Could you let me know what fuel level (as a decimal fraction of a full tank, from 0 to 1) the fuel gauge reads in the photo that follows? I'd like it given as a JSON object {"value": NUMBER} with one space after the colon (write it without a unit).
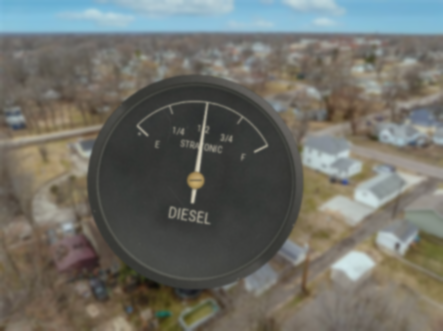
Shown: {"value": 0.5}
